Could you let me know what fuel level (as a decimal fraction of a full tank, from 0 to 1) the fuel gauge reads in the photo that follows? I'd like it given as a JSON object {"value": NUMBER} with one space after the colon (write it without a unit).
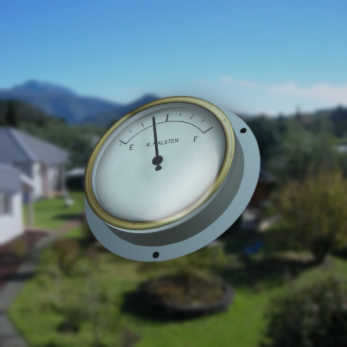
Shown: {"value": 0.375}
